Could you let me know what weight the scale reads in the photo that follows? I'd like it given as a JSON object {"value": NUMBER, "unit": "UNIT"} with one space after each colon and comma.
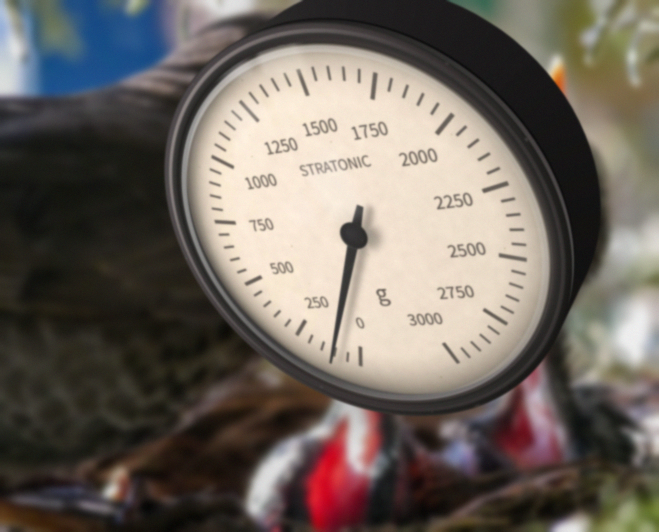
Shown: {"value": 100, "unit": "g"}
